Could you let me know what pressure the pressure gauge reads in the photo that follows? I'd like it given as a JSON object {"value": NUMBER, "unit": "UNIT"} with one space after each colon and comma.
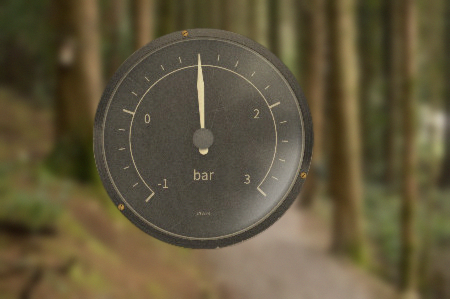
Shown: {"value": 1, "unit": "bar"}
